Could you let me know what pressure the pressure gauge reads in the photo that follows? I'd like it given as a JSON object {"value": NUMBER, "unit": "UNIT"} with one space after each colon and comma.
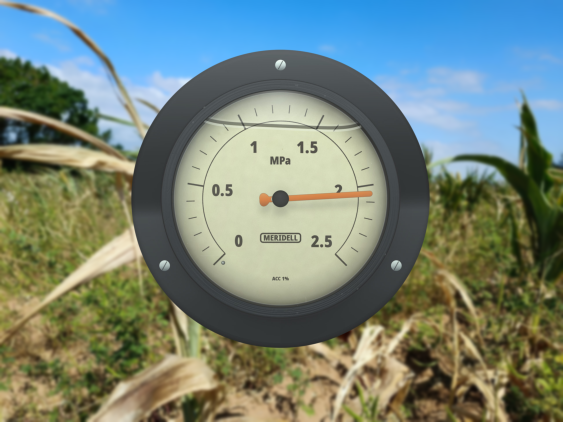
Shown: {"value": 2.05, "unit": "MPa"}
